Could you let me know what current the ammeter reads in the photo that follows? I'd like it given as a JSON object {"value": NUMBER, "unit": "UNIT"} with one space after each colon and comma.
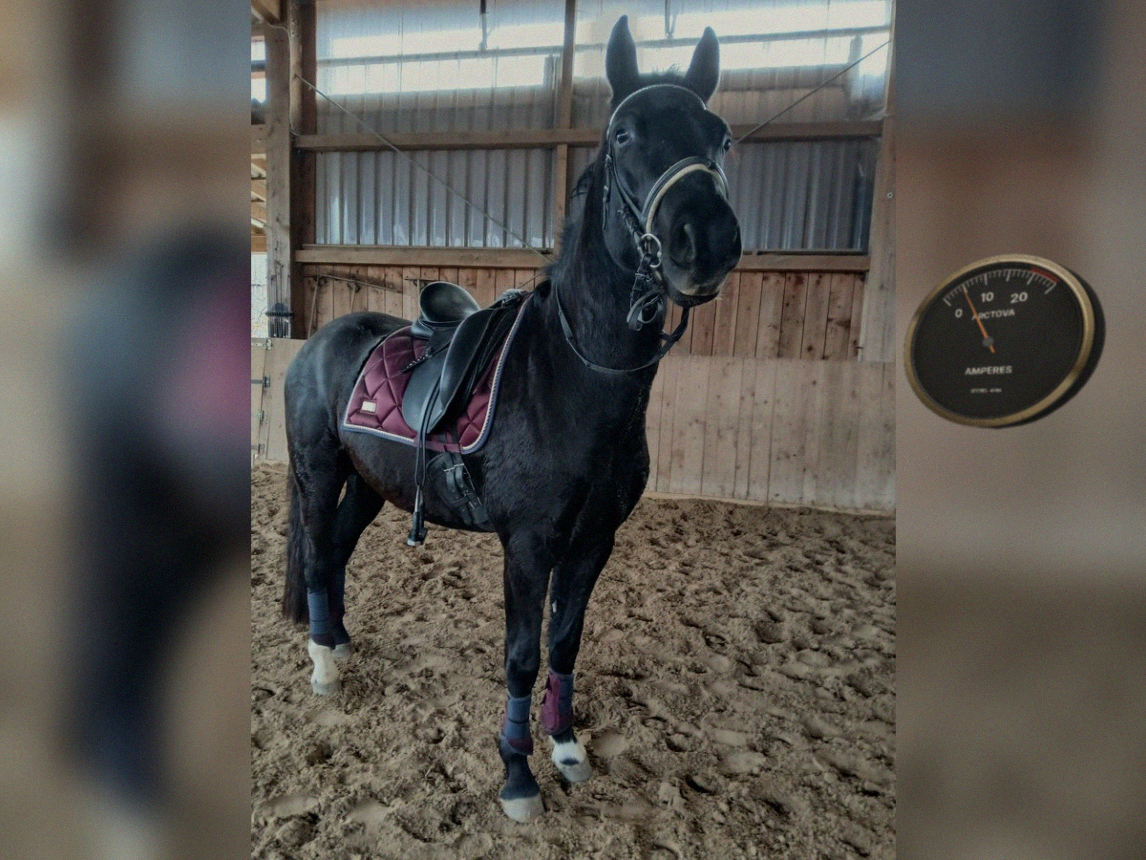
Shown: {"value": 5, "unit": "A"}
